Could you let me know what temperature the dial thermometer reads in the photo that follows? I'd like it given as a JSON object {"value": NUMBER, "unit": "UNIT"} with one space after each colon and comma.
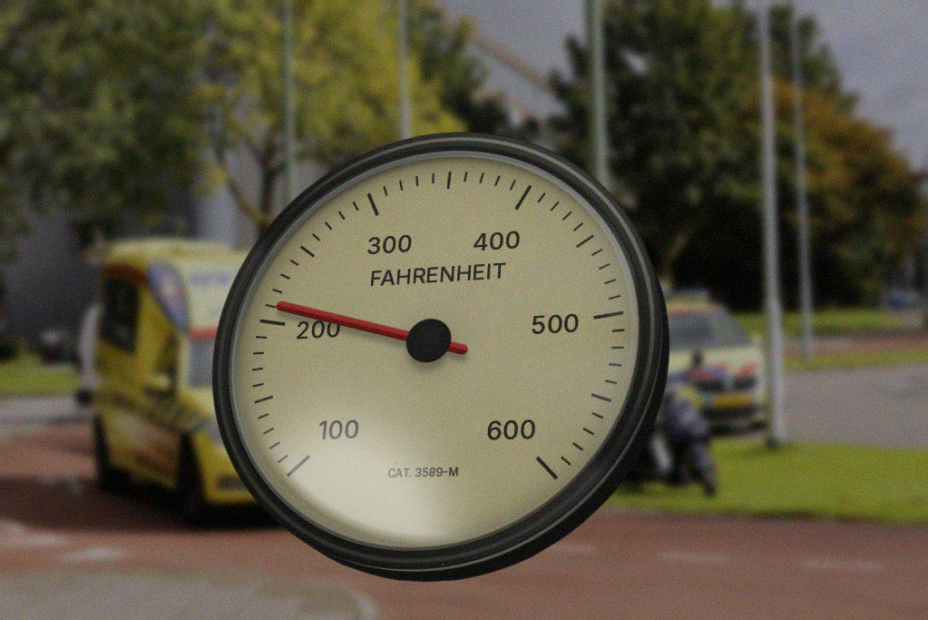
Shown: {"value": 210, "unit": "°F"}
